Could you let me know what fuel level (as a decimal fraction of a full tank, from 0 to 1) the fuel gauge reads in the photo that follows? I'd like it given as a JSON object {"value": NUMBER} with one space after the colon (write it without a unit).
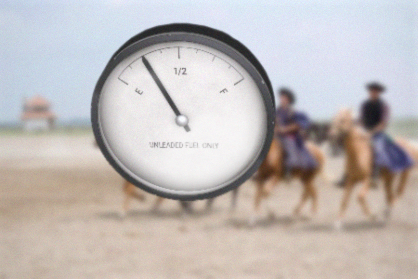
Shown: {"value": 0.25}
